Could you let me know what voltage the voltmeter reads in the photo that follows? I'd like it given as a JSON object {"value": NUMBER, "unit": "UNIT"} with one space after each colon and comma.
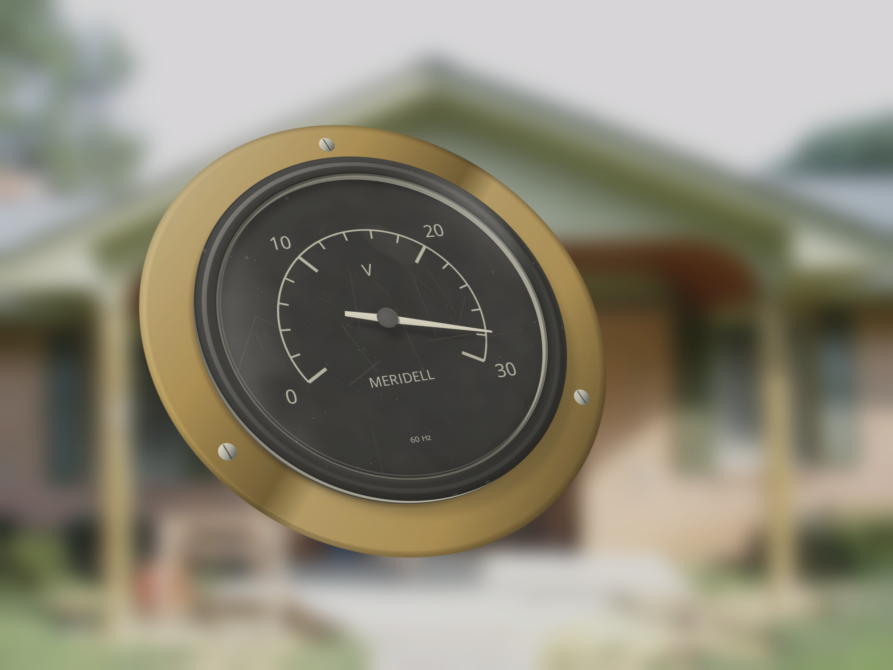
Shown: {"value": 28, "unit": "V"}
